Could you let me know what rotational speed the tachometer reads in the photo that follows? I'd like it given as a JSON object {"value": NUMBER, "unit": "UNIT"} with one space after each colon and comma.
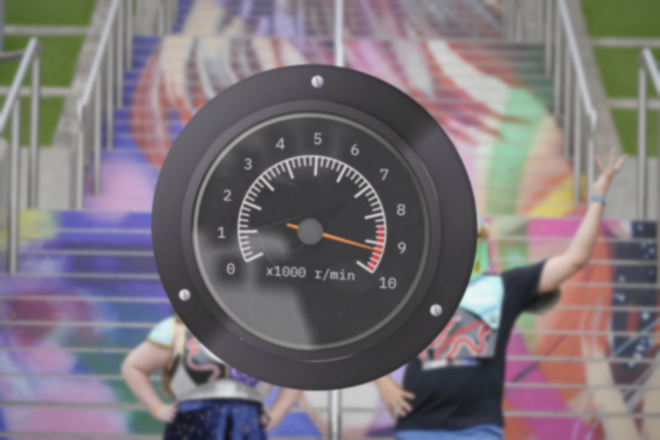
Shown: {"value": 9200, "unit": "rpm"}
